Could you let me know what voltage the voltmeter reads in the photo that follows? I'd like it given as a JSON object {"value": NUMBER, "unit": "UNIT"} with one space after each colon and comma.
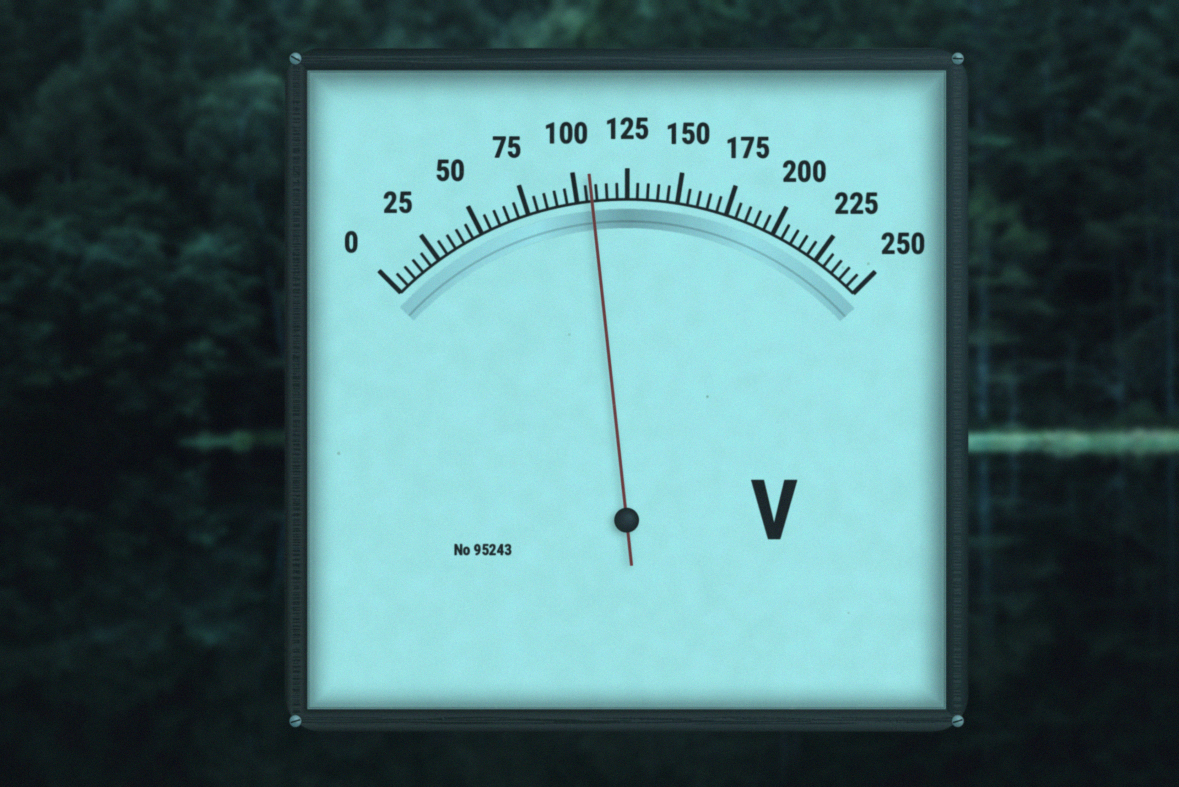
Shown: {"value": 107.5, "unit": "V"}
